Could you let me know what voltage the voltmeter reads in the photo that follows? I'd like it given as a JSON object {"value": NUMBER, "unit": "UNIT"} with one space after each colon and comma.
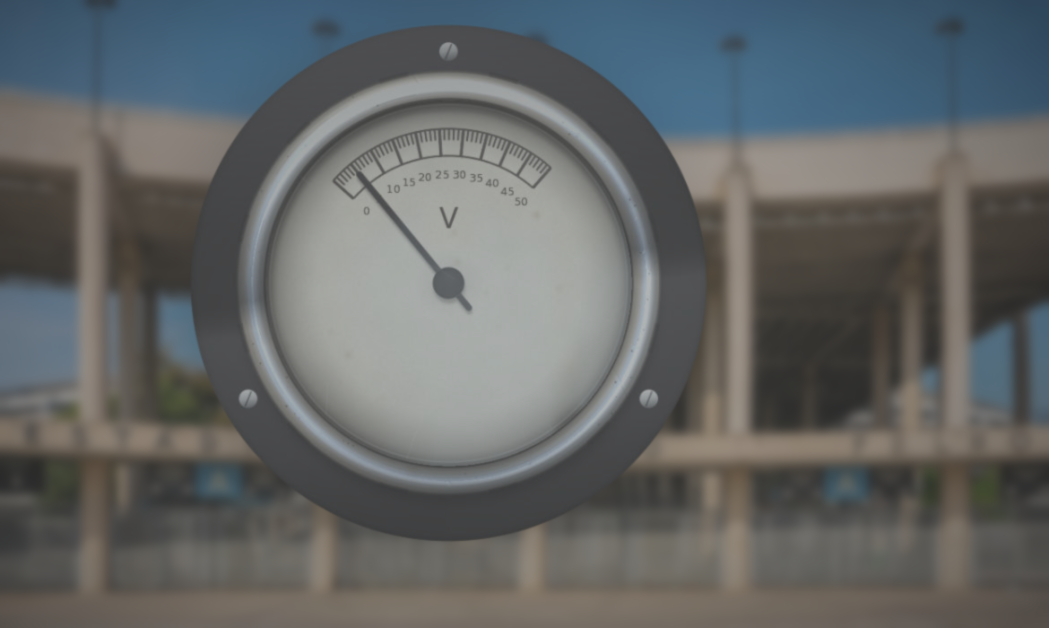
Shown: {"value": 5, "unit": "V"}
